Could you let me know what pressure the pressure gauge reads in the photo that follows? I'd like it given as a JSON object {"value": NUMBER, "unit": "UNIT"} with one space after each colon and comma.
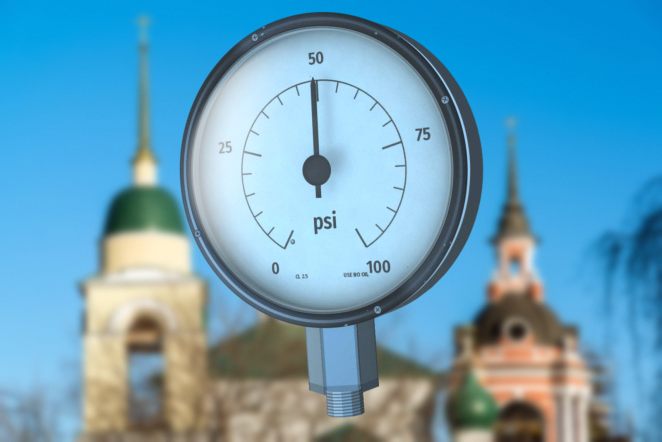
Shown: {"value": 50, "unit": "psi"}
